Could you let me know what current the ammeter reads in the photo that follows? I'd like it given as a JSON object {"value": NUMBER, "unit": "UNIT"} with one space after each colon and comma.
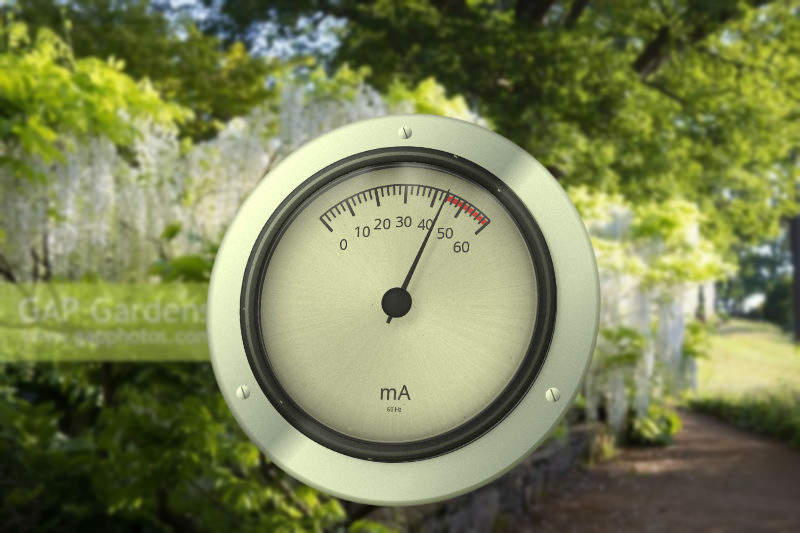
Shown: {"value": 44, "unit": "mA"}
